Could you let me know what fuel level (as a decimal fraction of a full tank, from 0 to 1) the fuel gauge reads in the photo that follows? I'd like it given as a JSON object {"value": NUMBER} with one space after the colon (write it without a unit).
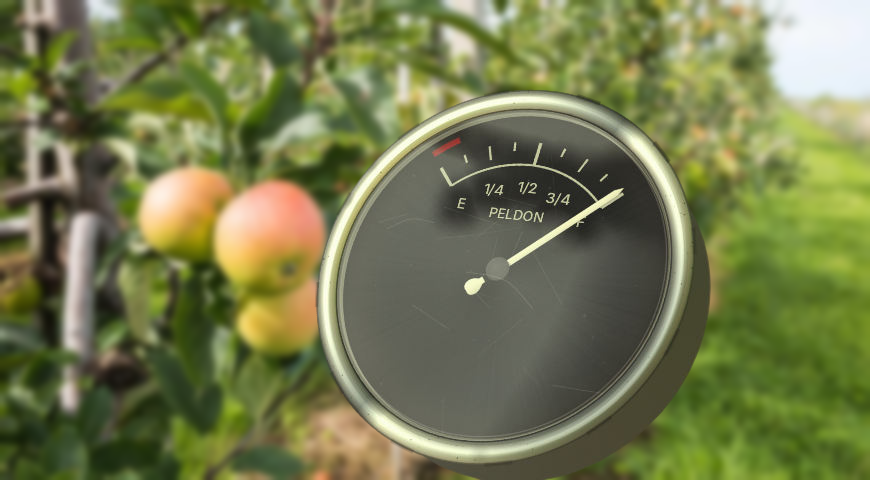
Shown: {"value": 1}
